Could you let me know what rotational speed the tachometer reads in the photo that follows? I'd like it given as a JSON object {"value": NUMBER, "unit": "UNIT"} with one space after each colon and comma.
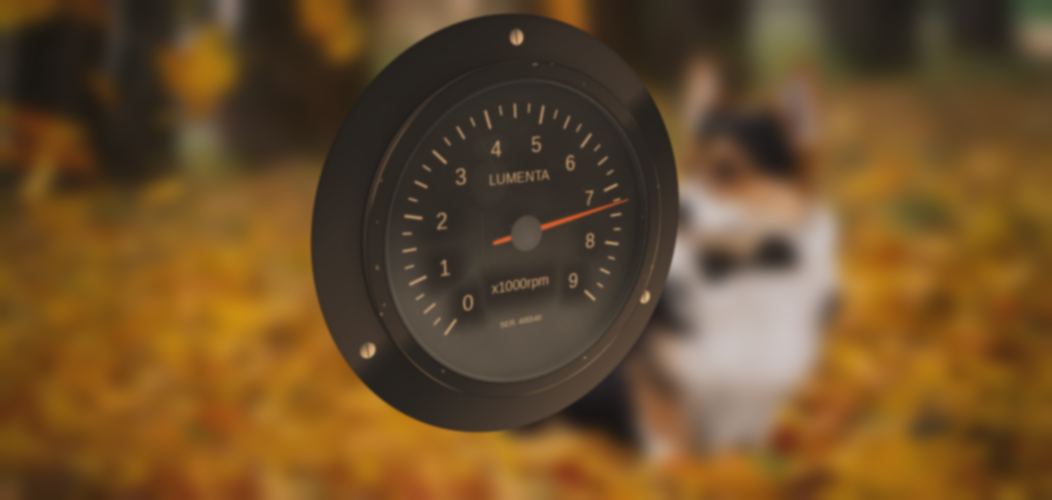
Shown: {"value": 7250, "unit": "rpm"}
